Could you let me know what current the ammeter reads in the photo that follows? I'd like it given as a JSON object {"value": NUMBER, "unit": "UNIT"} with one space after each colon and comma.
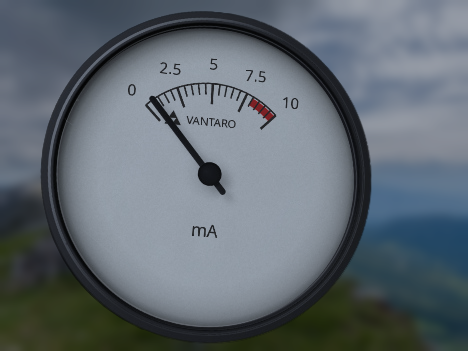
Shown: {"value": 0.5, "unit": "mA"}
